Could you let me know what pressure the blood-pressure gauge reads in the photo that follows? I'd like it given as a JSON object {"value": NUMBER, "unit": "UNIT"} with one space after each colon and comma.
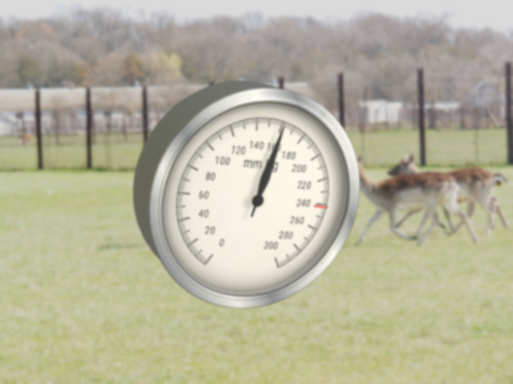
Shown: {"value": 160, "unit": "mmHg"}
